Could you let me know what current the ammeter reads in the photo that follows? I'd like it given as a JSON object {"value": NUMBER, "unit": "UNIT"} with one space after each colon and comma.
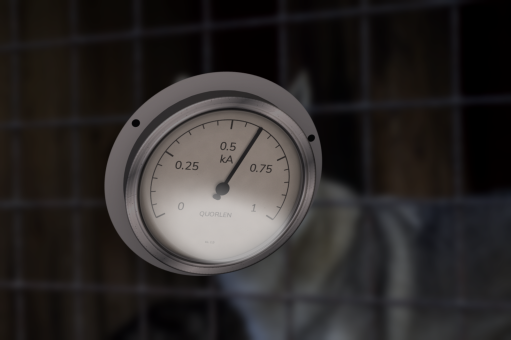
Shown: {"value": 0.6, "unit": "kA"}
